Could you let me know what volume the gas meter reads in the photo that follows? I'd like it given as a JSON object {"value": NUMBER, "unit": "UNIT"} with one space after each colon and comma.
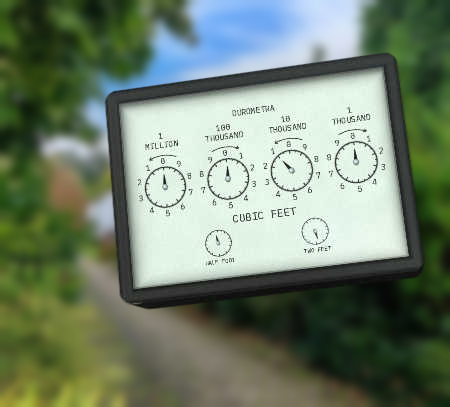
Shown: {"value": 1000, "unit": "ft³"}
